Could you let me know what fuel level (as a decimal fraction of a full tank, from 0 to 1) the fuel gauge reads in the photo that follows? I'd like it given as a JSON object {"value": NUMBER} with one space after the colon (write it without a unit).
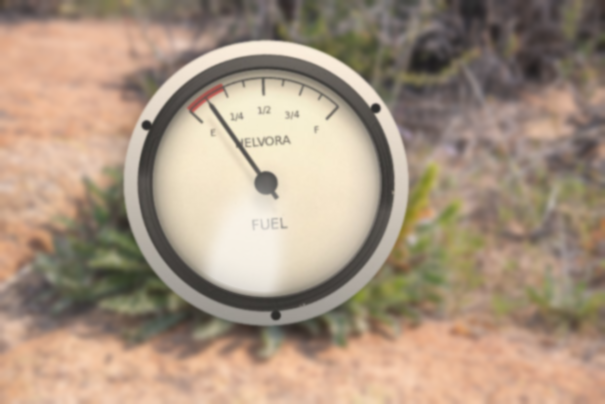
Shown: {"value": 0.125}
